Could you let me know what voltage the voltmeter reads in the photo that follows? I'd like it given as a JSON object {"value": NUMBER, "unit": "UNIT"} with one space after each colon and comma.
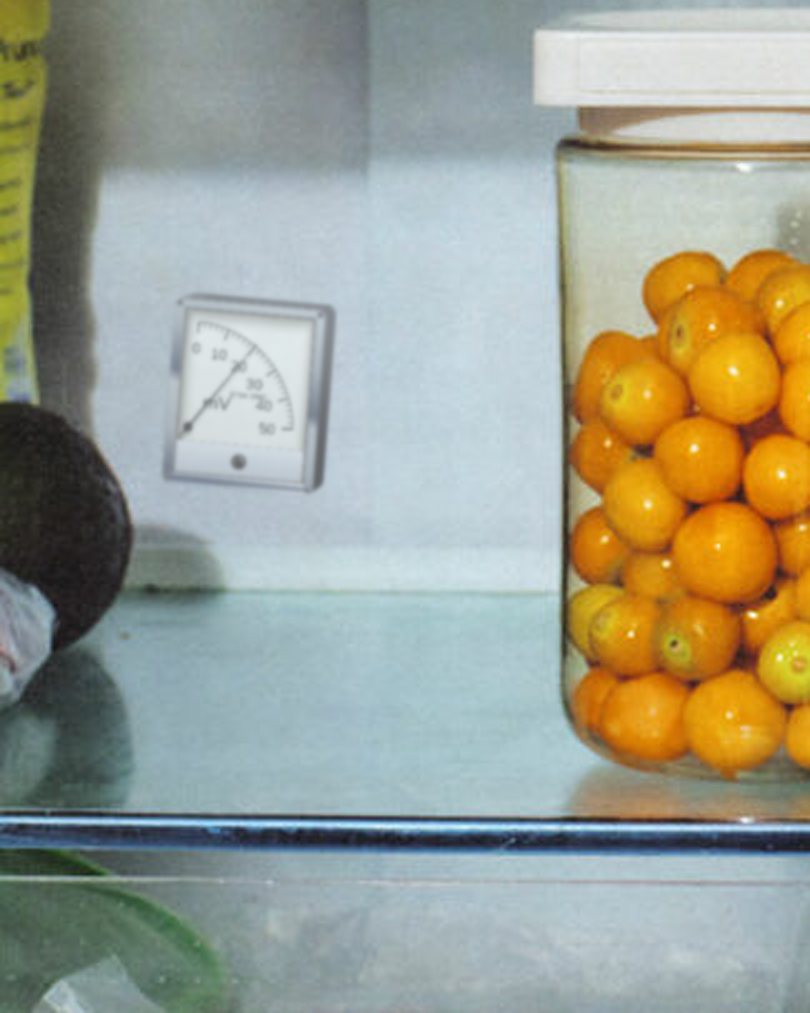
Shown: {"value": 20, "unit": "mV"}
